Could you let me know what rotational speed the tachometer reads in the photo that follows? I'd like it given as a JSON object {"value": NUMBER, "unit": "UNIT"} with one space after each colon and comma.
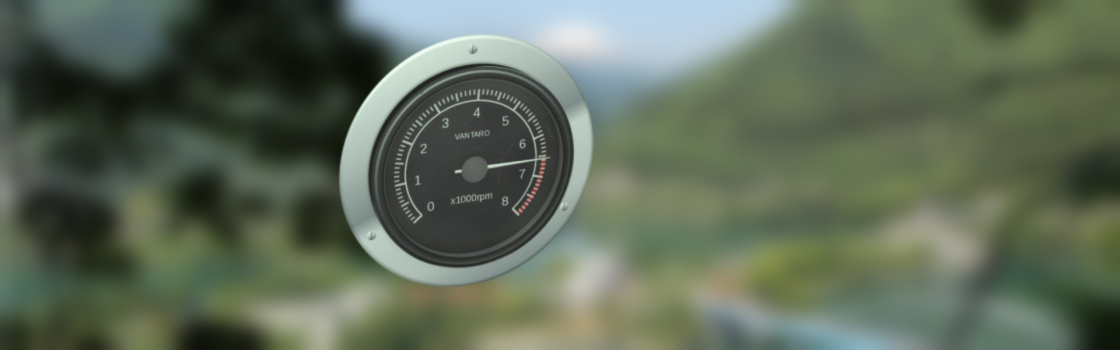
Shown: {"value": 6500, "unit": "rpm"}
